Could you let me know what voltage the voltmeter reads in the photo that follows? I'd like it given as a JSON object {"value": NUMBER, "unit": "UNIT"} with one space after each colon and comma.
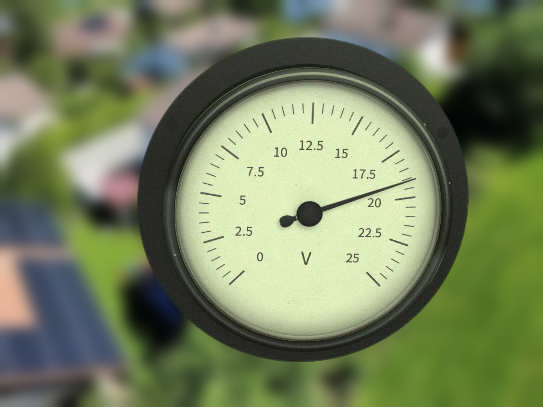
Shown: {"value": 19, "unit": "V"}
